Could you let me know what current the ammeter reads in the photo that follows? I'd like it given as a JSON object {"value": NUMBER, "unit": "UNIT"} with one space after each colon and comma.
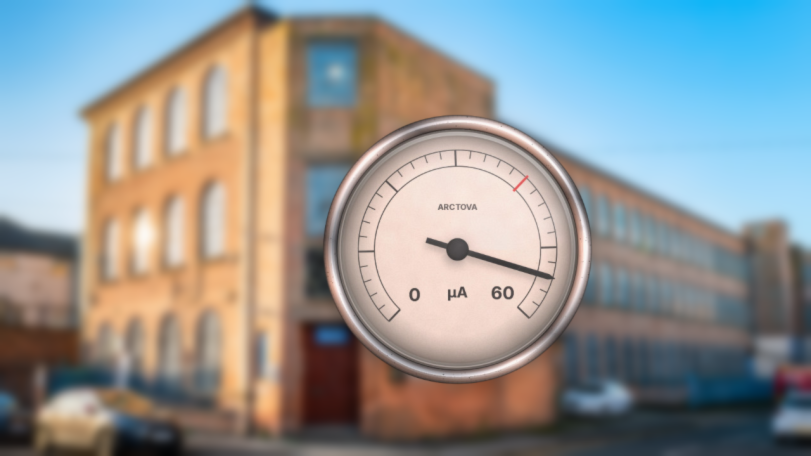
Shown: {"value": 54, "unit": "µA"}
